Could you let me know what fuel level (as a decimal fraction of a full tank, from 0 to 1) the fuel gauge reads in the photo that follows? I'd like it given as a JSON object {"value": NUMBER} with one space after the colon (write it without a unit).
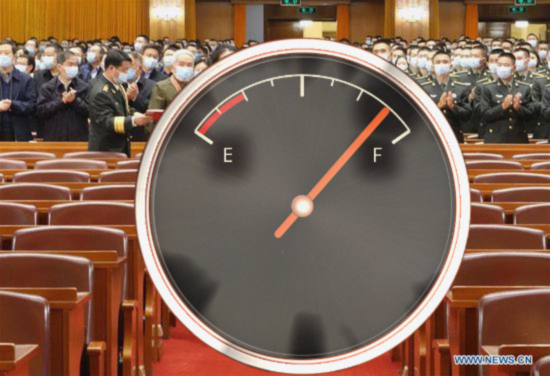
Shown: {"value": 0.875}
